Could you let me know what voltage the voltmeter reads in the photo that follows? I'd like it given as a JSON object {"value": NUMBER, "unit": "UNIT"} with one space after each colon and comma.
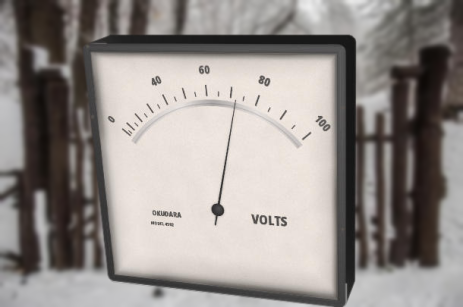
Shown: {"value": 72.5, "unit": "V"}
